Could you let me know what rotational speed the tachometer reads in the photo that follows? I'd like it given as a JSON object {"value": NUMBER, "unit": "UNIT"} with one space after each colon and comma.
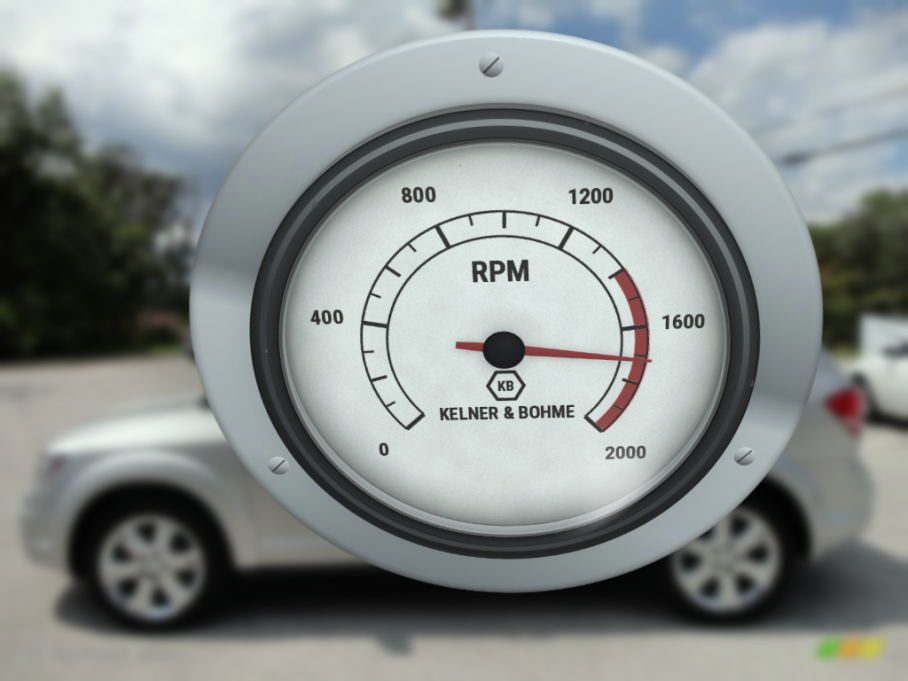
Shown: {"value": 1700, "unit": "rpm"}
